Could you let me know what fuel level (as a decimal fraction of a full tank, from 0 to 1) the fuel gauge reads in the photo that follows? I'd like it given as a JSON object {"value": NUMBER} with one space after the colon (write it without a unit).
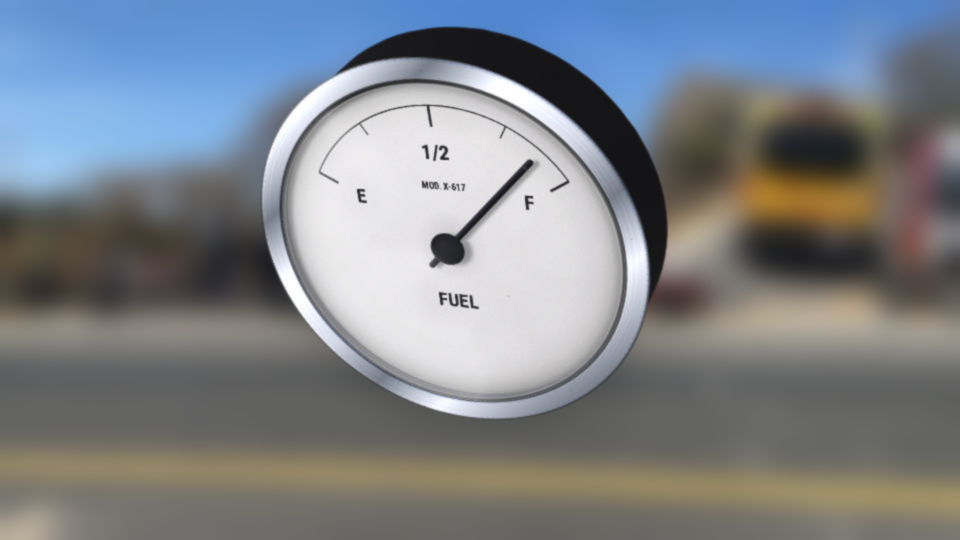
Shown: {"value": 0.875}
